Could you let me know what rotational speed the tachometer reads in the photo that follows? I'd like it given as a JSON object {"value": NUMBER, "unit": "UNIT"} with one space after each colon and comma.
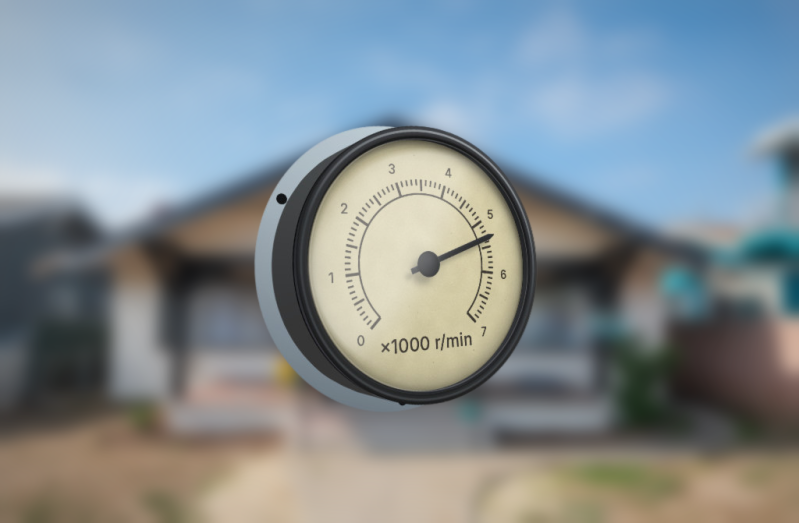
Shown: {"value": 5300, "unit": "rpm"}
